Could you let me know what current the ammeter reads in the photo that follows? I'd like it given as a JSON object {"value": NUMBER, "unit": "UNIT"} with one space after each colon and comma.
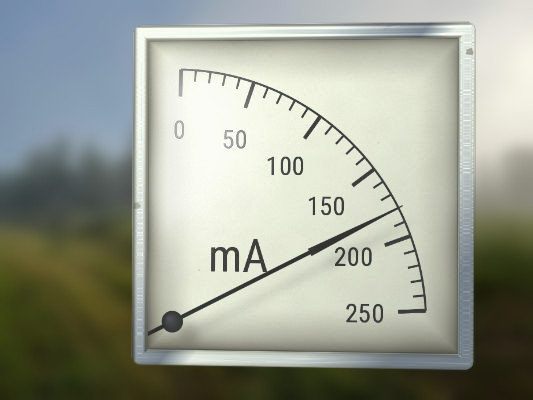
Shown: {"value": 180, "unit": "mA"}
